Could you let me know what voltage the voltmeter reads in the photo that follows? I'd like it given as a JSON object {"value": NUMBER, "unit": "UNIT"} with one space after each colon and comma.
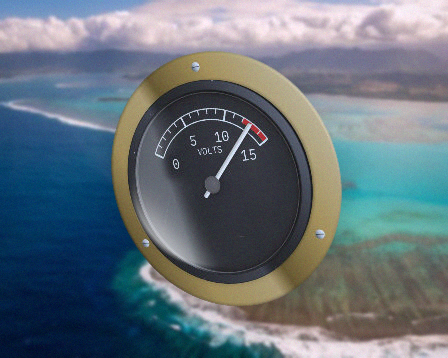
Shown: {"value": 13, "unit": "V"}
